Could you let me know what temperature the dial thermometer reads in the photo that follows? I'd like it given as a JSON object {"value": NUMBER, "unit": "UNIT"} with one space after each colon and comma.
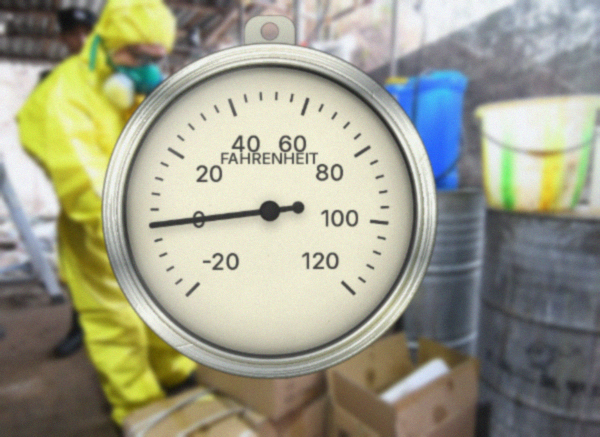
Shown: {"value": 0, "unit": "°F"}
